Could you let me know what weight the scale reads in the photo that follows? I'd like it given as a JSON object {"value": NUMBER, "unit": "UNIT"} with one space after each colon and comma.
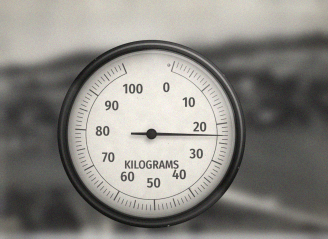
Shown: {"value": 23, "unit": "kg"}
